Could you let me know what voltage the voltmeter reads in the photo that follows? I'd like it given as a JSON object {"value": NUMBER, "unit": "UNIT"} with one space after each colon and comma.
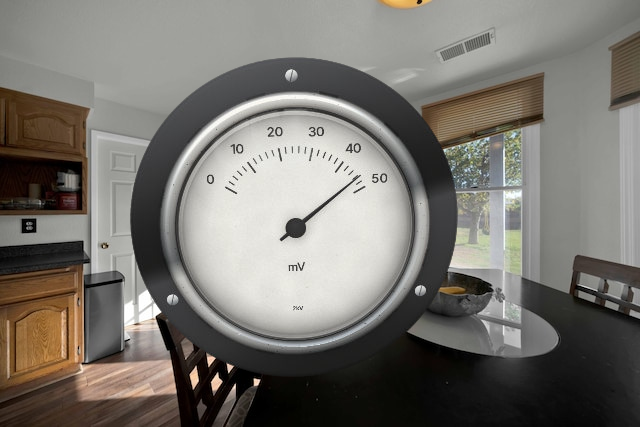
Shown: {"value": 46, "unit": "mV"}
